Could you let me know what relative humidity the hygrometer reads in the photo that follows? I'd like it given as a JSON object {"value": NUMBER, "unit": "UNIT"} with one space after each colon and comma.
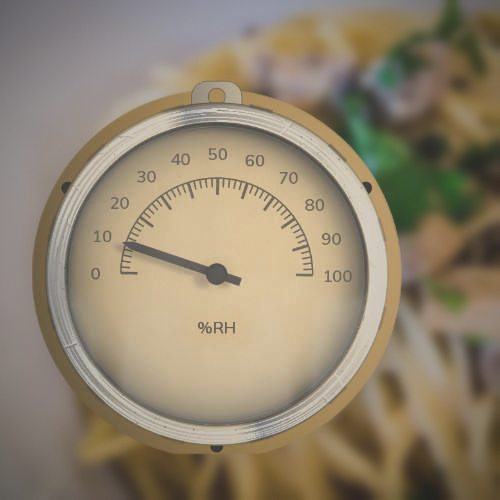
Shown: {"value": 10, "unit": "%"}
